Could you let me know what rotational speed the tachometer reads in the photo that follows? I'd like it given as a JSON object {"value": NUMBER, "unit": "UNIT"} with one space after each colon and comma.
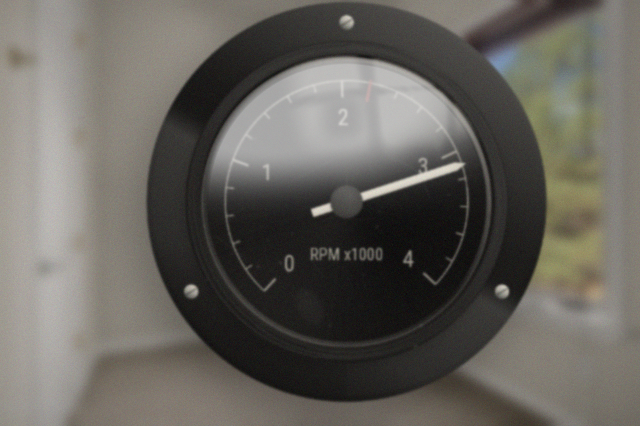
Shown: {"value": 3100, "unit": "rpm"}
